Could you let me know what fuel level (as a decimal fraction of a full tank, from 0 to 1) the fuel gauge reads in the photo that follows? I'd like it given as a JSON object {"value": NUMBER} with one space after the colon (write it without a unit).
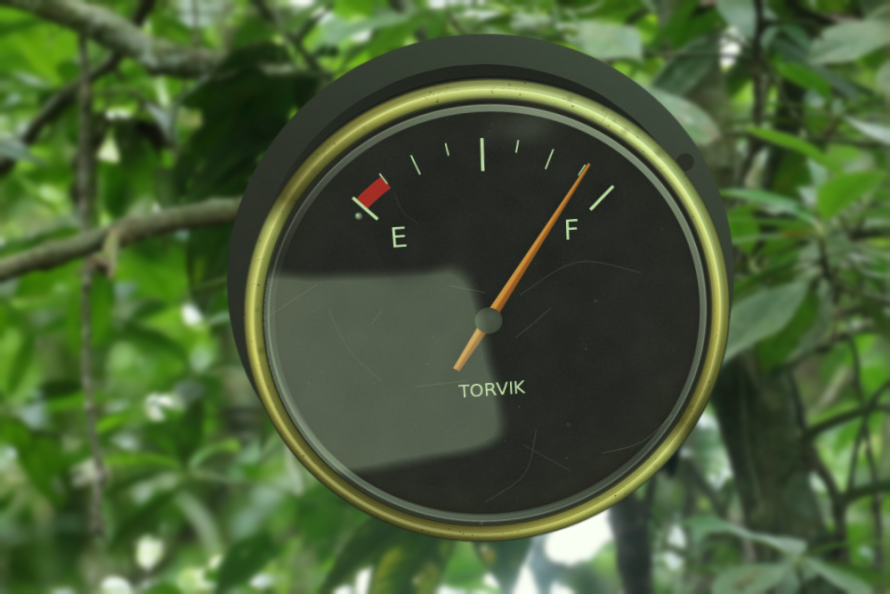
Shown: {"value": 0.875}
